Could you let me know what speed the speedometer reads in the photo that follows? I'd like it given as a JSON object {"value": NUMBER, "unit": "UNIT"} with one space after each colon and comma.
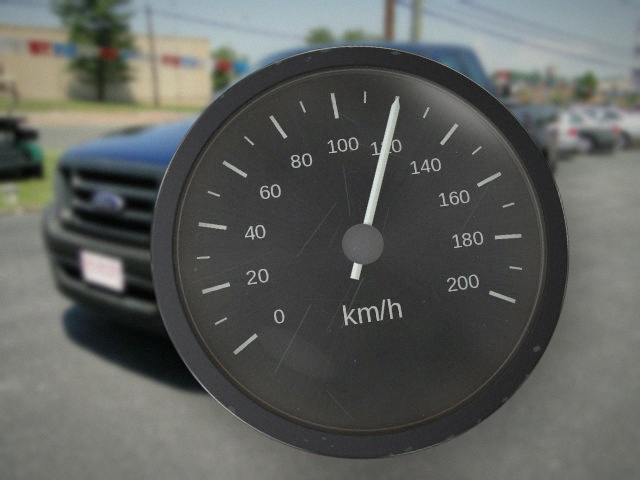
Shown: {"value": 120, "unit": "km/h"}
